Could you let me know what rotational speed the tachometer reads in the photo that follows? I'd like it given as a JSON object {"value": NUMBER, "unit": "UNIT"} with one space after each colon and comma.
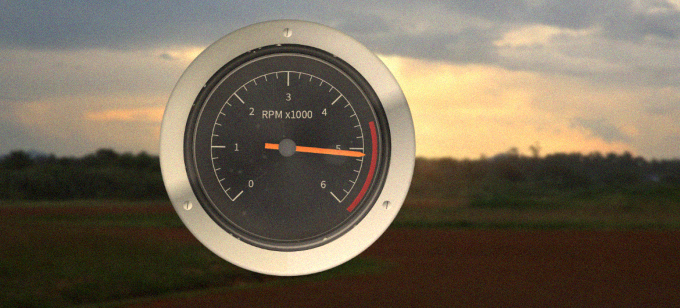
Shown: {"value": 5100, "unit": "rpm"}
